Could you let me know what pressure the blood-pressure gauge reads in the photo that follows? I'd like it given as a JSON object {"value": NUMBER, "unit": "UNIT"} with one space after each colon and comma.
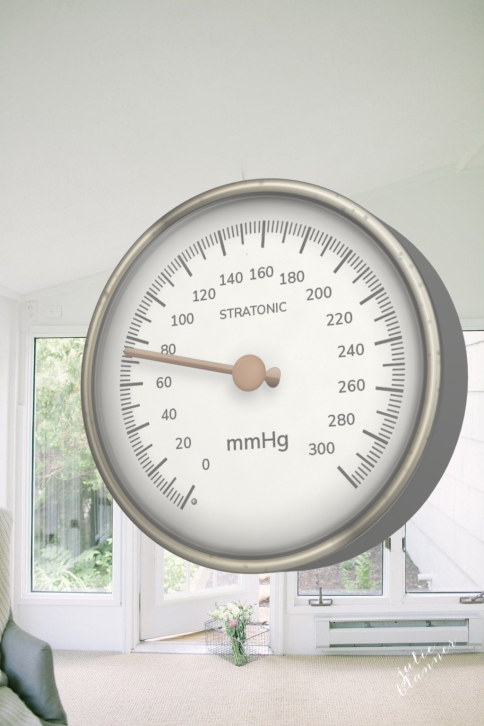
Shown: {"value": 74, "unit": "mmHg"}
